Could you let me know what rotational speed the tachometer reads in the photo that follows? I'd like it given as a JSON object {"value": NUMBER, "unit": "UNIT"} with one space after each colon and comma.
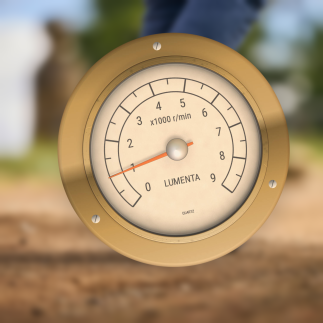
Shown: {"value": 1000, "unit": "rpm"}
